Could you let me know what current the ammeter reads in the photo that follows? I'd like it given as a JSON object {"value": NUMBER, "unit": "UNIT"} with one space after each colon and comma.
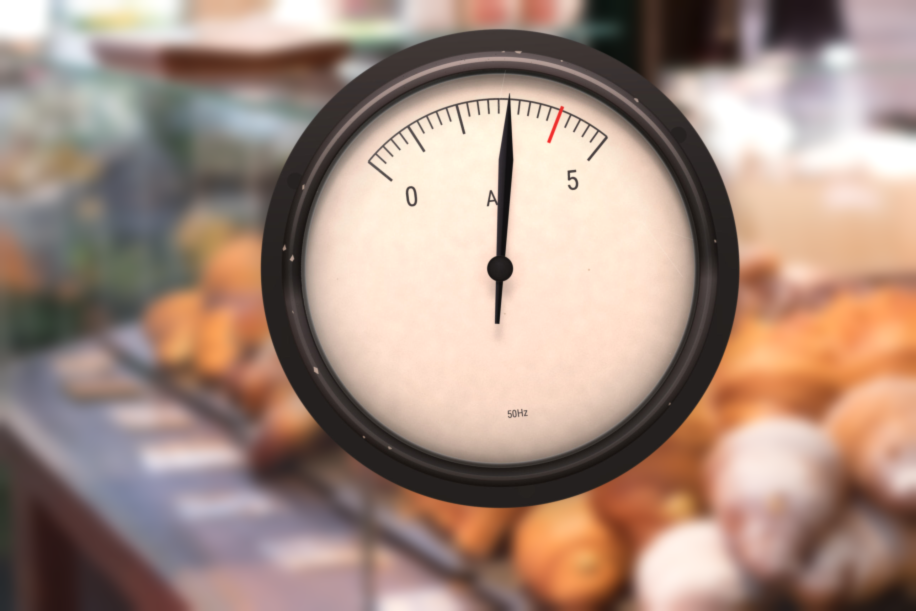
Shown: {"value": 3, "unit": "A"}
